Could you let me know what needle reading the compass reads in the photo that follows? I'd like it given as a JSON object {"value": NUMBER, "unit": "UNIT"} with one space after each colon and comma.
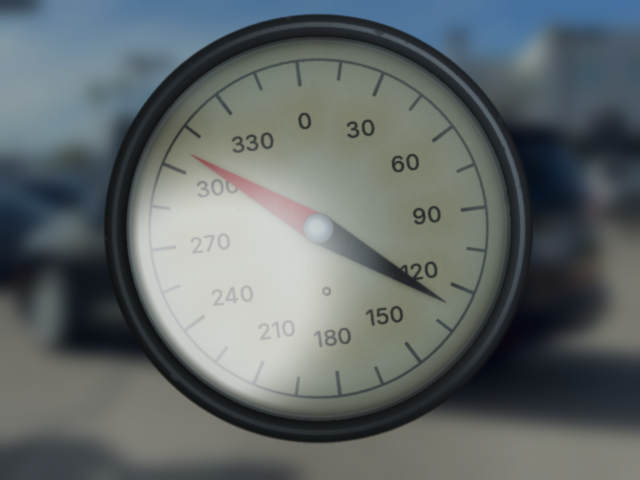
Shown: {"value": 307.5, "unit": "°"}
